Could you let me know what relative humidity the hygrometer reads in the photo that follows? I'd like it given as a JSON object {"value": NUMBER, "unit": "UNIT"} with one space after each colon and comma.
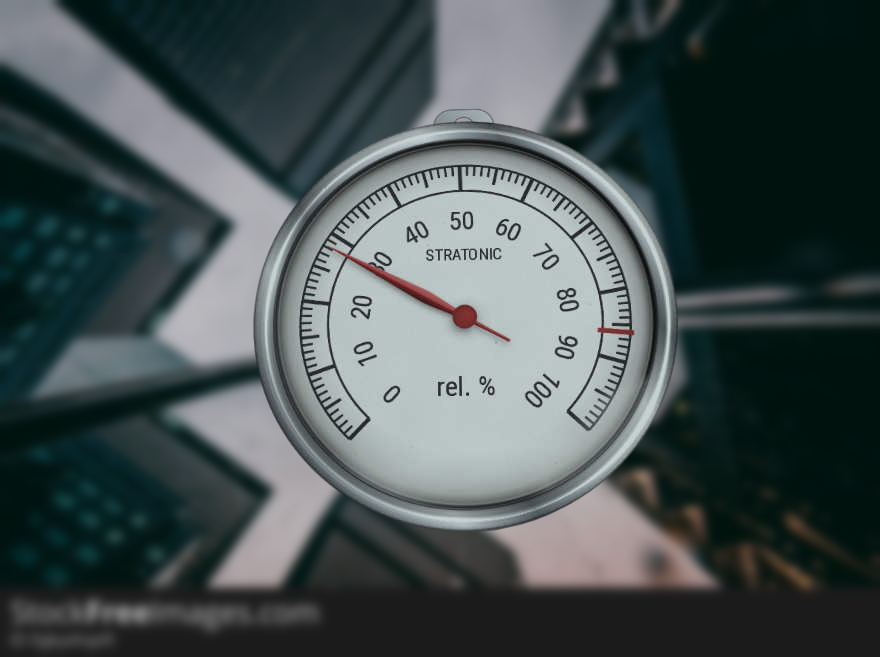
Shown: {"value": 28, "unit": "%"}
